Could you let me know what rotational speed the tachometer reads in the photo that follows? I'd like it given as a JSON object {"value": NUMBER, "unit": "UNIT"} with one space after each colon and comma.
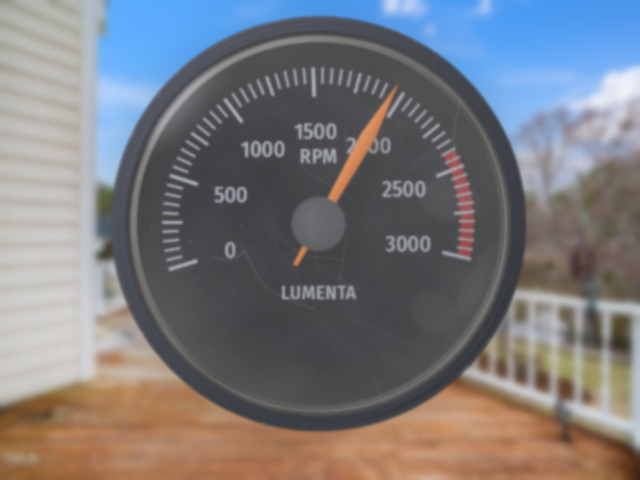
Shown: {"value": 1950, "unit": "rpm"}
